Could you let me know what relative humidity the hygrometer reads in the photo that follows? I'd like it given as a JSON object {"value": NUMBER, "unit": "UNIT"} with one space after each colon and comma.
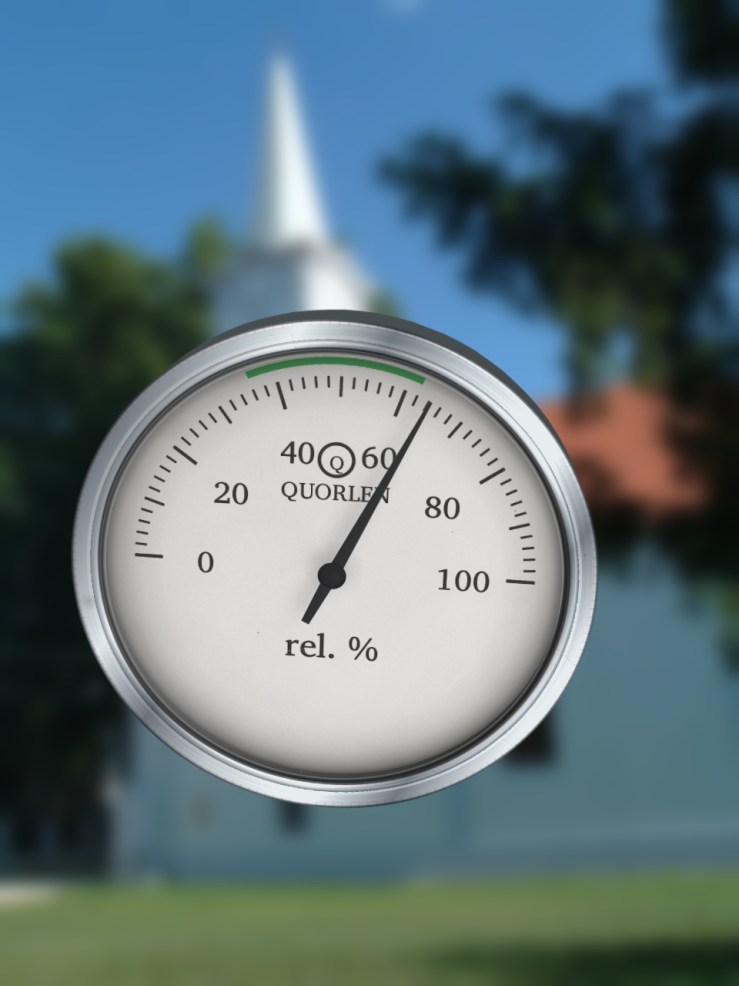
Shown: {"value": 64, "unit": "%"}
